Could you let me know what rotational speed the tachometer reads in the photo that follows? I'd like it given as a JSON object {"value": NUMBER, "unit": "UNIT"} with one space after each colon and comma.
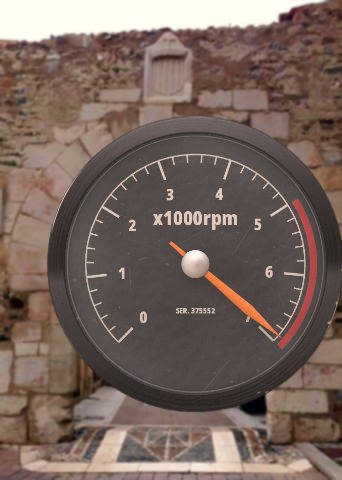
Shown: {"value": 6900, "unit": "rpm"}
